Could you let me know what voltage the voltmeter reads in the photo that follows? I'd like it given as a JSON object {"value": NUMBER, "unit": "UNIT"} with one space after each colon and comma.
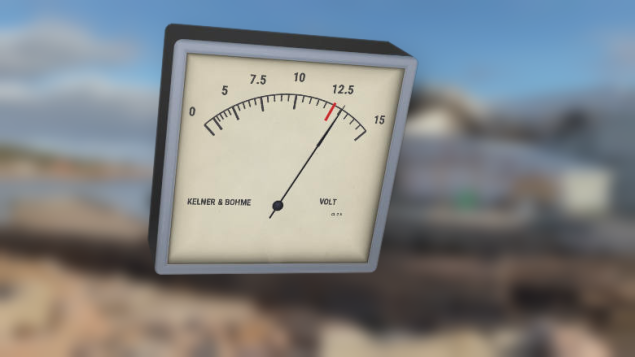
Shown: {"value": 13, "unit": "V"}
